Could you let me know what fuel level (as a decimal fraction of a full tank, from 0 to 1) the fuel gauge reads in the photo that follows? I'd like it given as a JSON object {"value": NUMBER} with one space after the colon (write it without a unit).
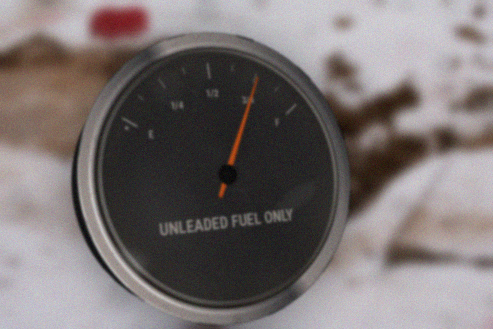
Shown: {"value": 0.75}
